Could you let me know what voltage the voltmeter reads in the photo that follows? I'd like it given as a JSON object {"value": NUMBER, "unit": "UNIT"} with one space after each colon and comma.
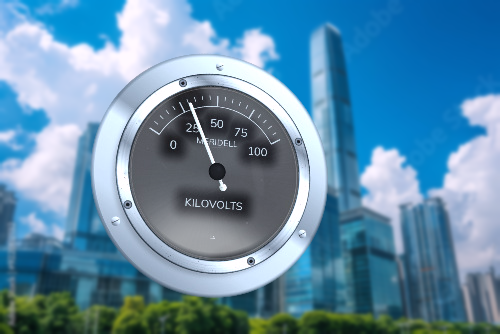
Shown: {"value": 30, "unit": "kV"}
